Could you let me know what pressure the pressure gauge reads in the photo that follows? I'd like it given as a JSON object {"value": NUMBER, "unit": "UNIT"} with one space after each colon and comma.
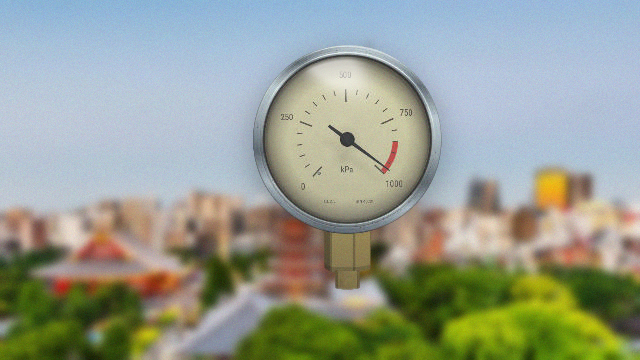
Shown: {"value": 975, "unit": "kPa"}
